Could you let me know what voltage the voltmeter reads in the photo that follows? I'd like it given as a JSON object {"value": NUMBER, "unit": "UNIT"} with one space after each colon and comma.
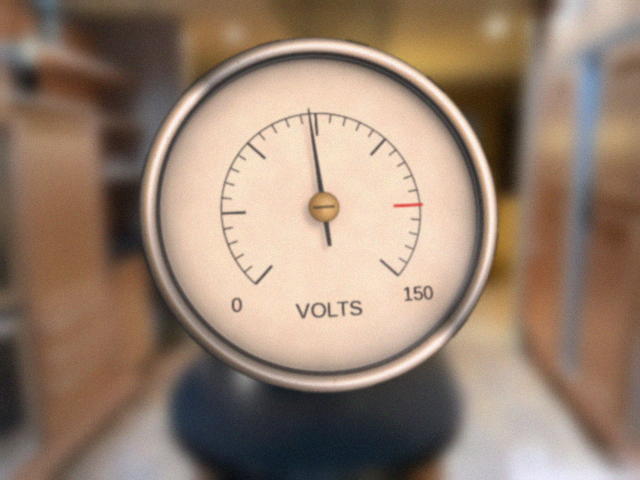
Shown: {"value": 72.5, "unit": "V"}
